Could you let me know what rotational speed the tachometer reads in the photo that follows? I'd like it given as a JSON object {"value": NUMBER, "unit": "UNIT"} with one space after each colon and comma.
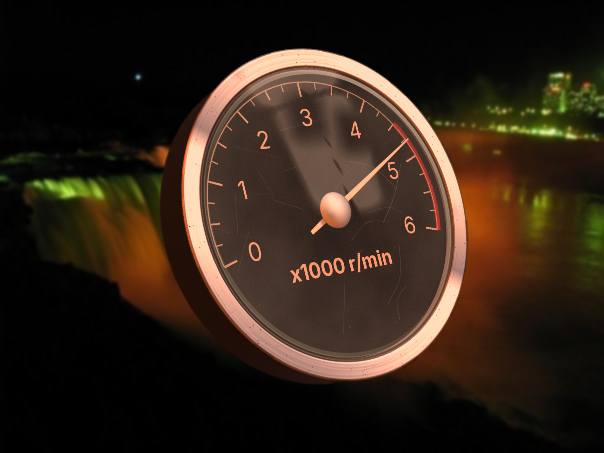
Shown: {"value": 4750, "unit": "rpm"}
